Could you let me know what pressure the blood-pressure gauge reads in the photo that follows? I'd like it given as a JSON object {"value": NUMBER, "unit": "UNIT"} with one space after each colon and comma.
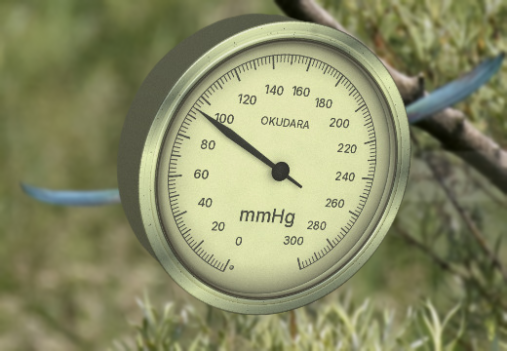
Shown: {"value": 94, "unit": "mmHg"}
